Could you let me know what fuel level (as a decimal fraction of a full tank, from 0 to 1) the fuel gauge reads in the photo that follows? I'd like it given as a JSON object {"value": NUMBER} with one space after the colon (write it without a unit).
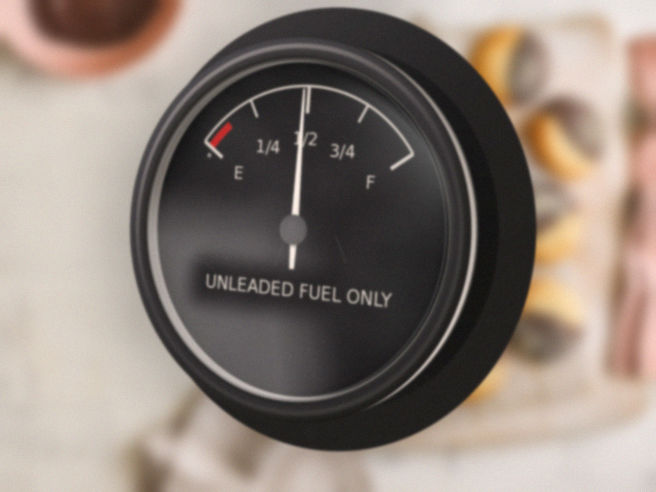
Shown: {"value": 0.5}
